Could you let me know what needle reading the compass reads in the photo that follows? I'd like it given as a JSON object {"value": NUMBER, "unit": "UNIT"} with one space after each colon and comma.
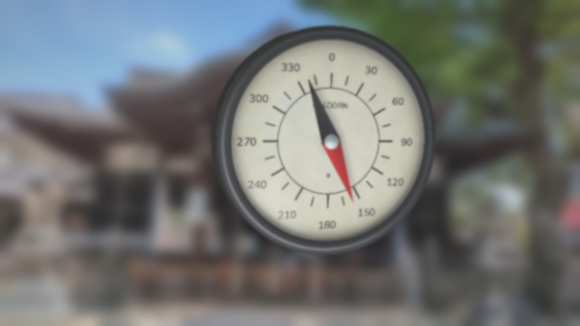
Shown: {"value": 157.5, "unit": "°"}
